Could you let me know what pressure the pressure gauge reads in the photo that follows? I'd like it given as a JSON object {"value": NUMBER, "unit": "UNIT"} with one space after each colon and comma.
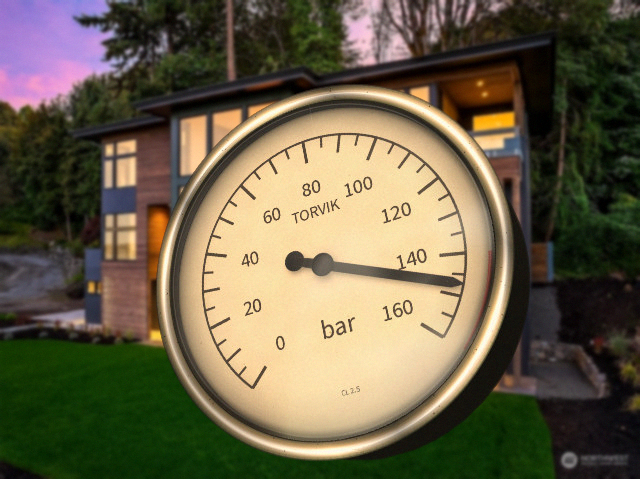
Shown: {"value": 147.5, "unit": "bar"}
